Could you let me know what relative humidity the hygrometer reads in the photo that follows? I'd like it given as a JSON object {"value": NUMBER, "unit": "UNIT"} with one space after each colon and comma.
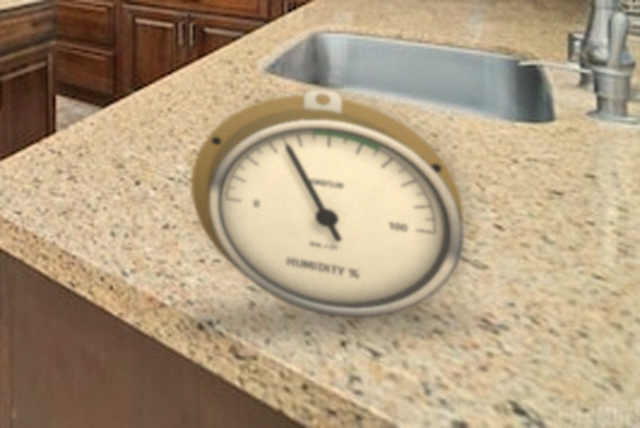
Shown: {"value": 35, "unit": "%"}
